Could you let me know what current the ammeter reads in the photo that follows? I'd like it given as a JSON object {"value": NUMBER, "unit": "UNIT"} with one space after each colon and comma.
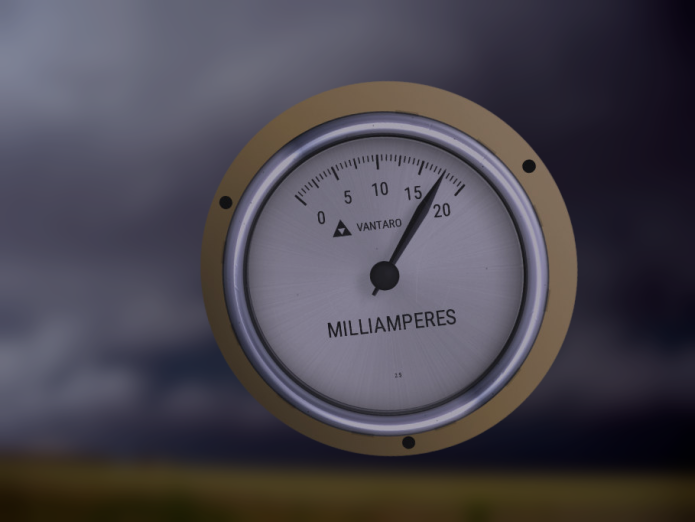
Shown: {"value": 17.5, "unit": "mA"}
